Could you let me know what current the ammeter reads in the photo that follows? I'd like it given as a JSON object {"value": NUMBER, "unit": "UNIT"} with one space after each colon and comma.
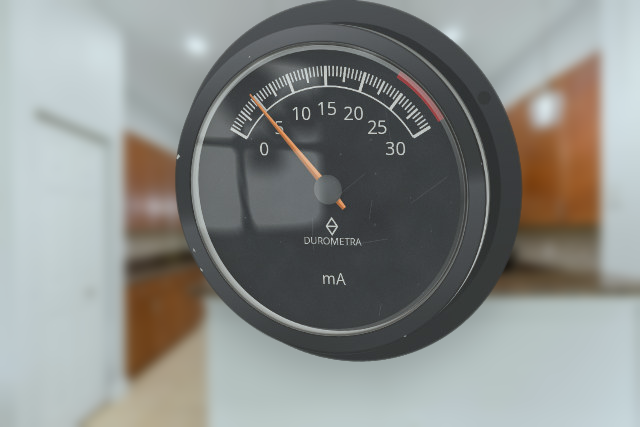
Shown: {"value": 5, "unit": "mA"}
